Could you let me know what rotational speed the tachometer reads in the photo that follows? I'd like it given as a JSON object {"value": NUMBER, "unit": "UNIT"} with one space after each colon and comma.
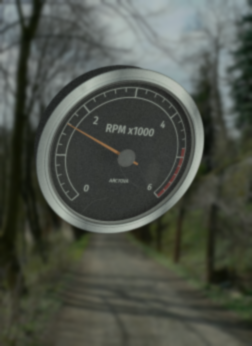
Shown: {"value": 1600, "unit": "rpm"}
